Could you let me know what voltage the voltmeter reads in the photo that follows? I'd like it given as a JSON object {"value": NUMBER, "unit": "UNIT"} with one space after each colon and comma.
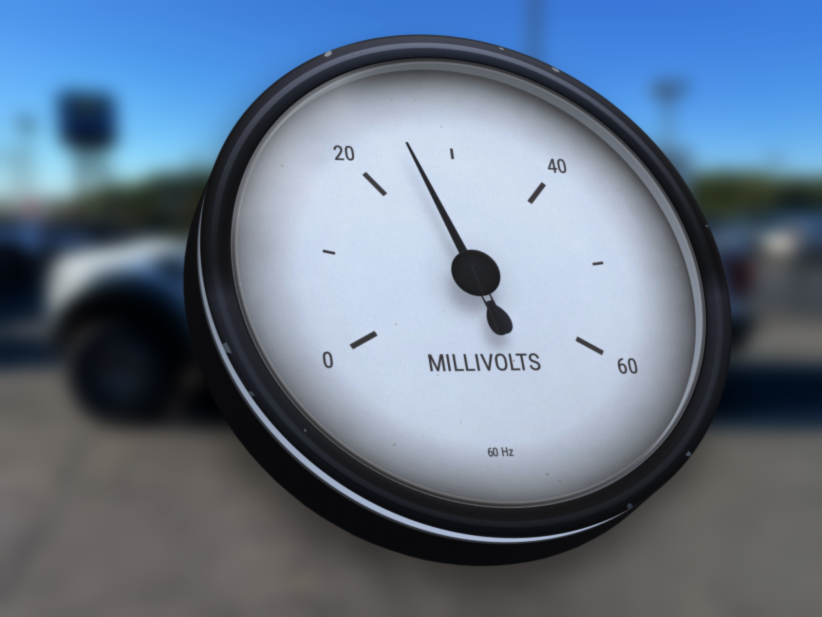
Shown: {"value": 25, "unit": "mV"}
